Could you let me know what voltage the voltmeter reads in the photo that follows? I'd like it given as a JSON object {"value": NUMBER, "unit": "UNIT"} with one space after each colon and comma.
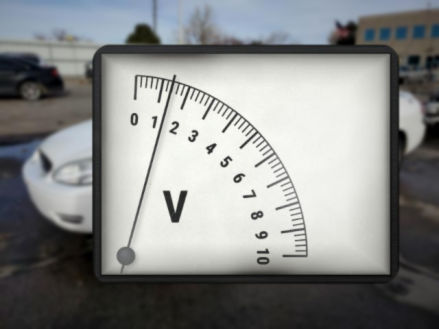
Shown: {"value": 1.4, "unit": "V"}
